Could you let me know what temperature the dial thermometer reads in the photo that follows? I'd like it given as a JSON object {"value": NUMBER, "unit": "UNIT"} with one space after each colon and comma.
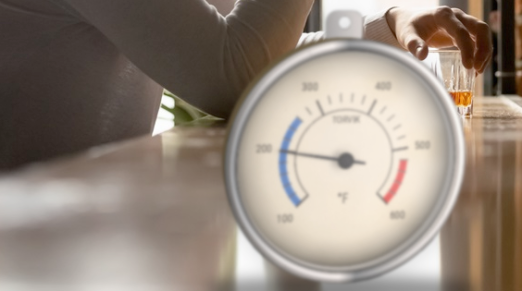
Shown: {"value": 200, "unit": "°F"}
